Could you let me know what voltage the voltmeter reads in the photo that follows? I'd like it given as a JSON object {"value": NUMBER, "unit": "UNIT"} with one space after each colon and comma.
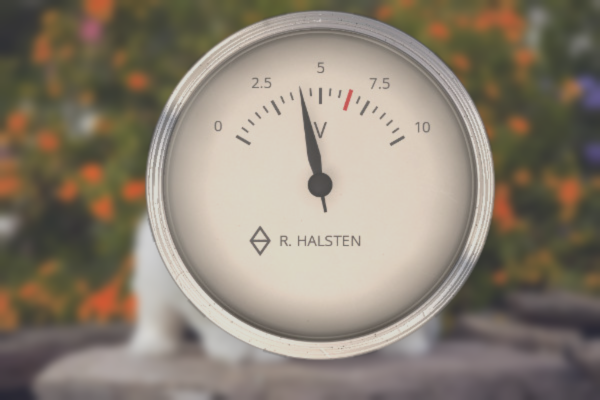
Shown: {"value": 4, "unit": "V"}
